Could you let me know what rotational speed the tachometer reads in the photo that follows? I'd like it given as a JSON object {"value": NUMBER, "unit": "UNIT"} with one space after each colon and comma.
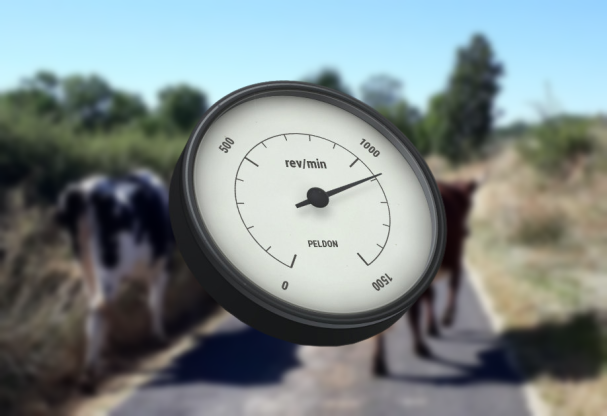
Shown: {"value": 1100, "unit": "rpm"}
